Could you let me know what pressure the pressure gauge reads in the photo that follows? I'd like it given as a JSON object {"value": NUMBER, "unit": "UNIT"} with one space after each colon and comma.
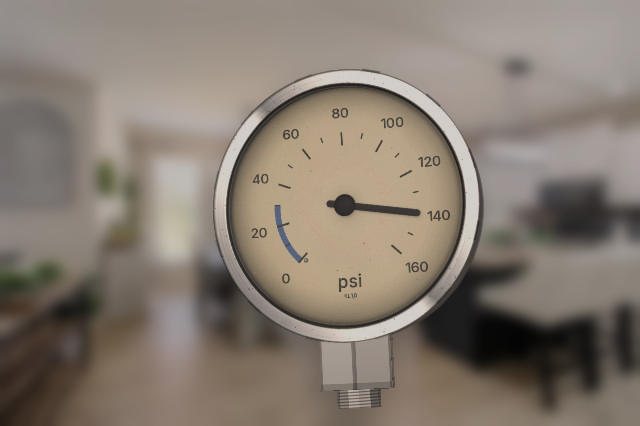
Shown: {"value": 140, "unit": "psi"}
